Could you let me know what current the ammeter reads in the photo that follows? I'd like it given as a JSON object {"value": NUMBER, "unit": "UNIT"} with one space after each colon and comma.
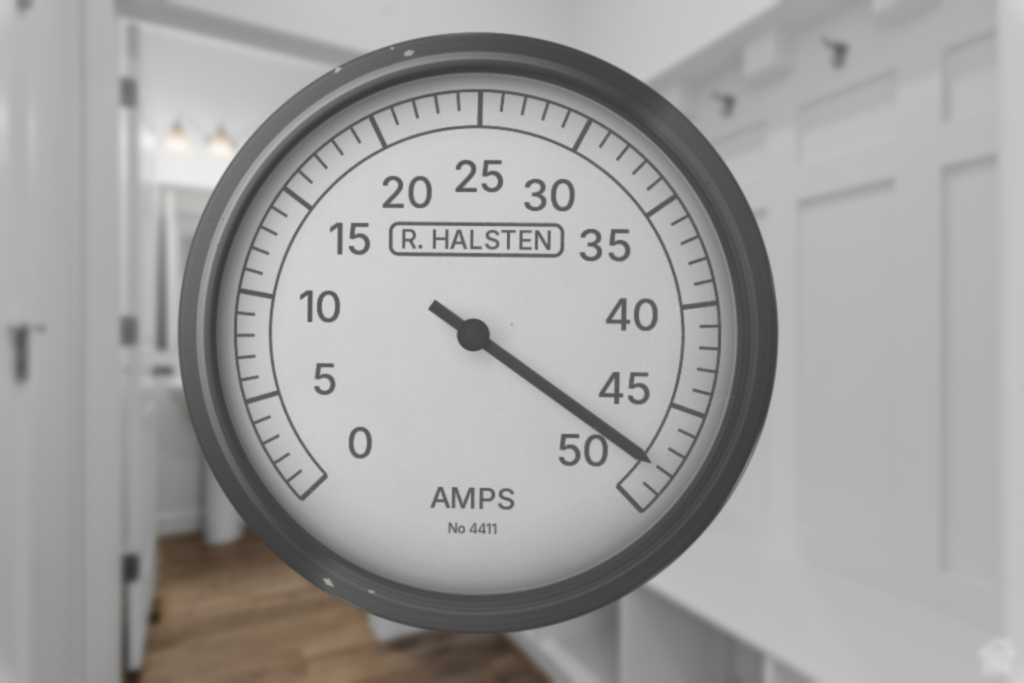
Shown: {"value": 48, "unit": "A"}
